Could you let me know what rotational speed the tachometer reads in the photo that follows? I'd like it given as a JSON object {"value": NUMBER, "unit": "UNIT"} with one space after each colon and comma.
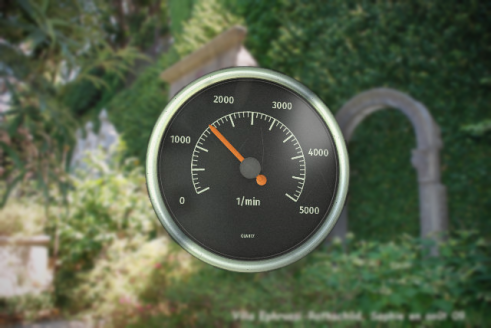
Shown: {"value": 1500, "unit": "rpm"}
